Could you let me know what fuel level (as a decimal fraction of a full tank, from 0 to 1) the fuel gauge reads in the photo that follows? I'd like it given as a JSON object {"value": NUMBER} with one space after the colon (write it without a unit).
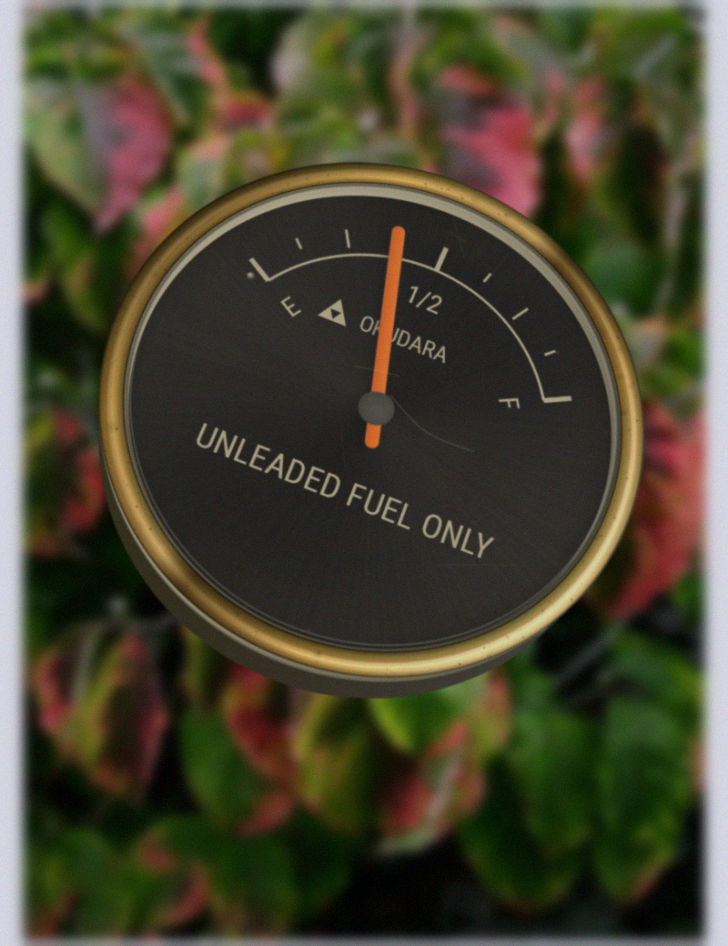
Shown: {"value": 0.375}
